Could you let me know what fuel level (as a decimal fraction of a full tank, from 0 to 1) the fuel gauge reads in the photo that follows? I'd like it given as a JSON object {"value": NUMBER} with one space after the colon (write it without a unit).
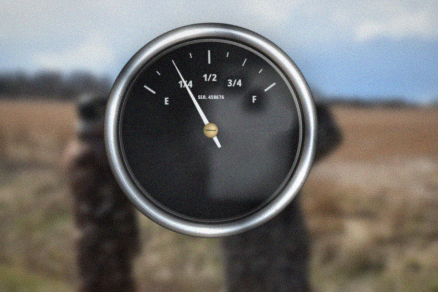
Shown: {"value": 0.25}
